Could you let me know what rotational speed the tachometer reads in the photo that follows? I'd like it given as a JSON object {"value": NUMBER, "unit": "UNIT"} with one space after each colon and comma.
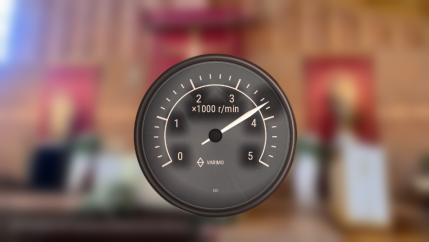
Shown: {"value": 3700, "unit": "rpm"}
